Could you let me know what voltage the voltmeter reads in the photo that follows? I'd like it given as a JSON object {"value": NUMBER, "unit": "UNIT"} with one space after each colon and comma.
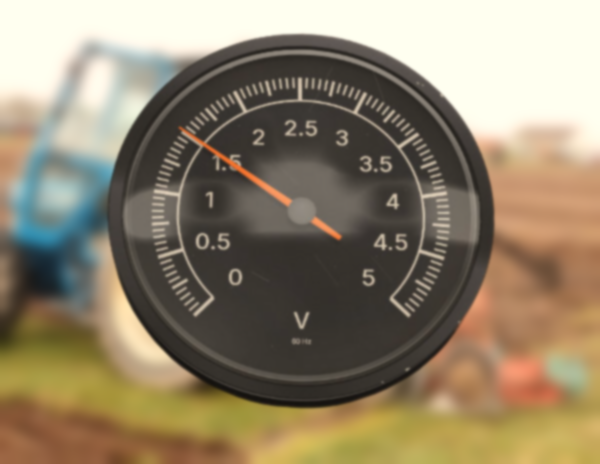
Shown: {"value": 1.5, "unit": "V"}
